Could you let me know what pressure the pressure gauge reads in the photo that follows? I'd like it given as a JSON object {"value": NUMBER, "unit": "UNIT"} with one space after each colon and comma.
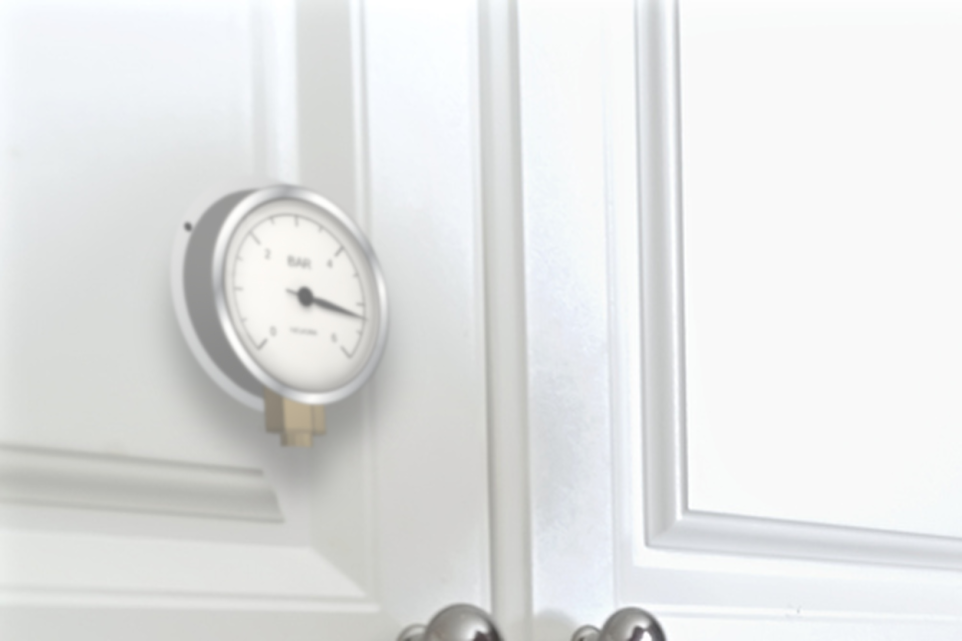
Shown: {"value": 5.25, "unit": "bar"}
